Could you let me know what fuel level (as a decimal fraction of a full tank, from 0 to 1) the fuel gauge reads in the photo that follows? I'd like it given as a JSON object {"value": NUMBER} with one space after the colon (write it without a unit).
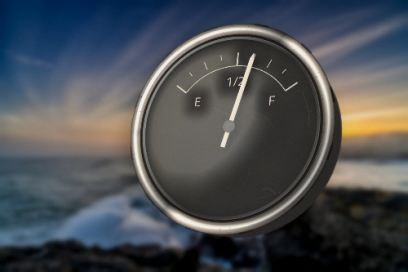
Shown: {"value": 0.625}
